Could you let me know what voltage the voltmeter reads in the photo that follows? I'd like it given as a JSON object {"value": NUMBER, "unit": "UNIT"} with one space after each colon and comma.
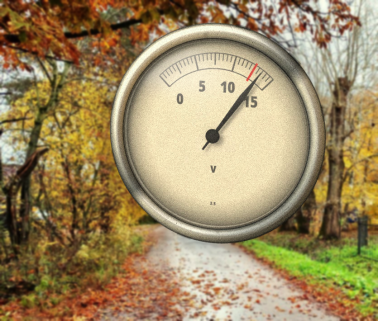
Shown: {"value": 13.5, "unit": "V"}
